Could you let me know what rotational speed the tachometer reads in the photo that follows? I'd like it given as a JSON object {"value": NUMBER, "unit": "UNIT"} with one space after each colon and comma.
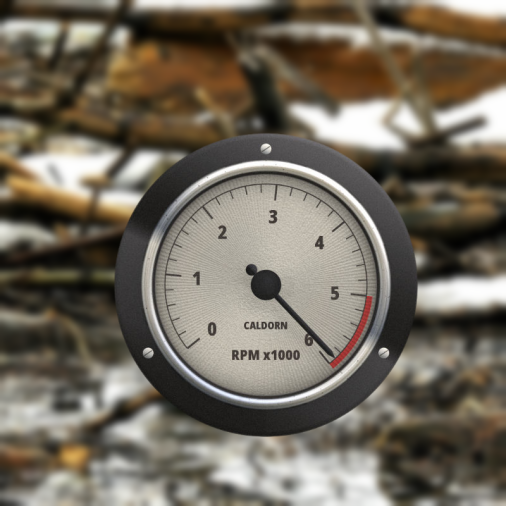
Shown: {"value": 5900, "unit": "rpm"}
